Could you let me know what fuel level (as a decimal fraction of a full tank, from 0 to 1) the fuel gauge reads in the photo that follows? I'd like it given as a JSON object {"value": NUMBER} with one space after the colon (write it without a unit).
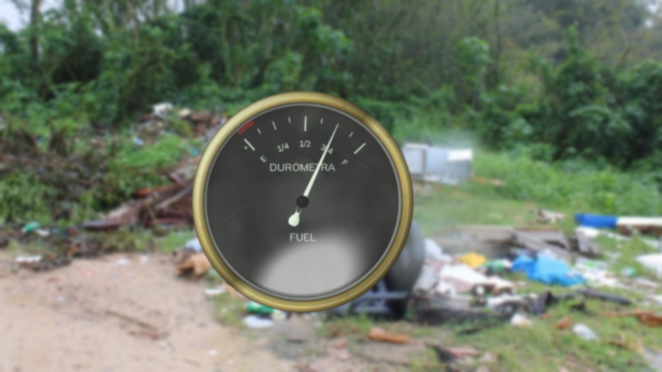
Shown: {"value": 0.75}
